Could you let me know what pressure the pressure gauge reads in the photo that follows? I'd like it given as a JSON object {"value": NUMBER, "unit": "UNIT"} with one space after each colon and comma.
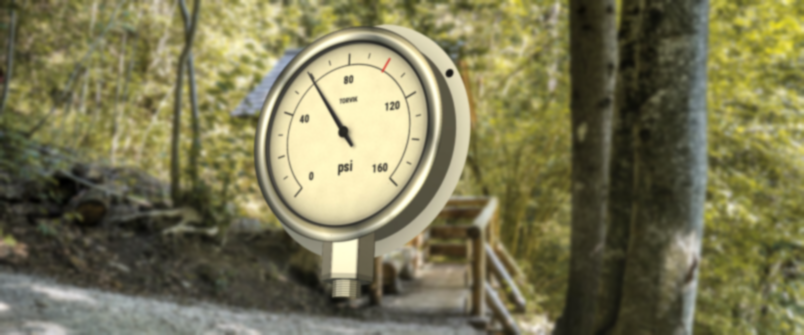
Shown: {"value": 60, "unit": "psi"}
